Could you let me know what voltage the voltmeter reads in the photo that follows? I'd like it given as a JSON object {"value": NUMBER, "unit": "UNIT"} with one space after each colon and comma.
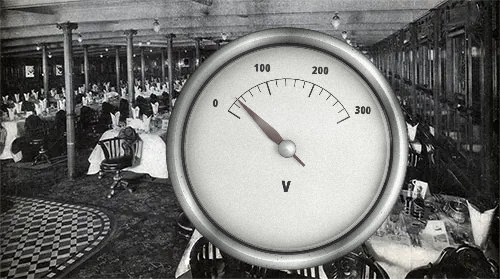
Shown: {"value": 30, "unit": "V"}
